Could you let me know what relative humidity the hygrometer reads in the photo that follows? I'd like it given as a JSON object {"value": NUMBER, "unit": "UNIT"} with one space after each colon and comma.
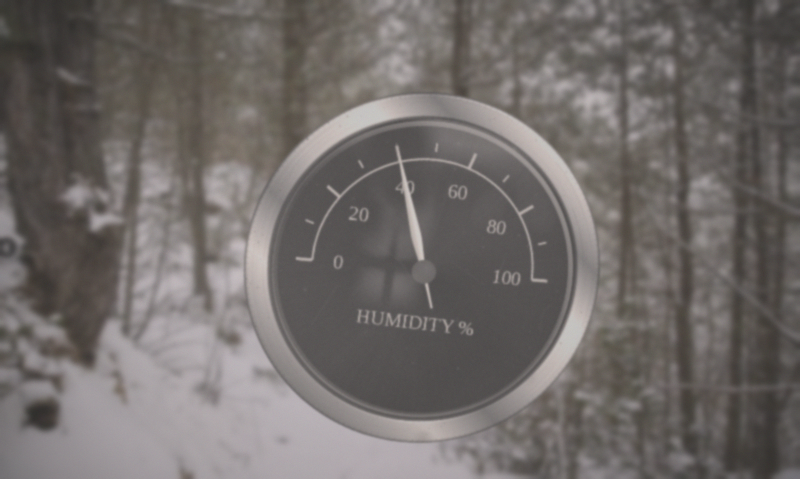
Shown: {"value": 40, "unit": "%"}
